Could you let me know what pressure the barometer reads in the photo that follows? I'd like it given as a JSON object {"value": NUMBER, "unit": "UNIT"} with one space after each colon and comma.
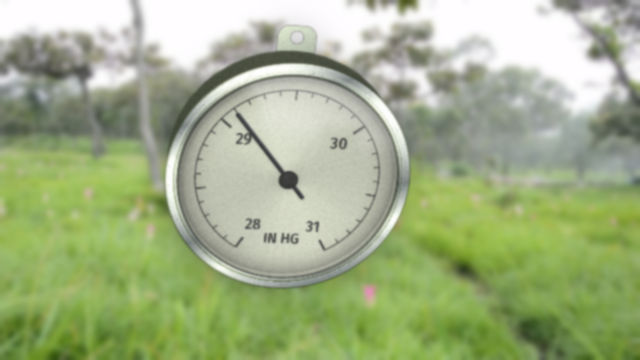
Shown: {"value": 29.1, "unit": "inHg"}
